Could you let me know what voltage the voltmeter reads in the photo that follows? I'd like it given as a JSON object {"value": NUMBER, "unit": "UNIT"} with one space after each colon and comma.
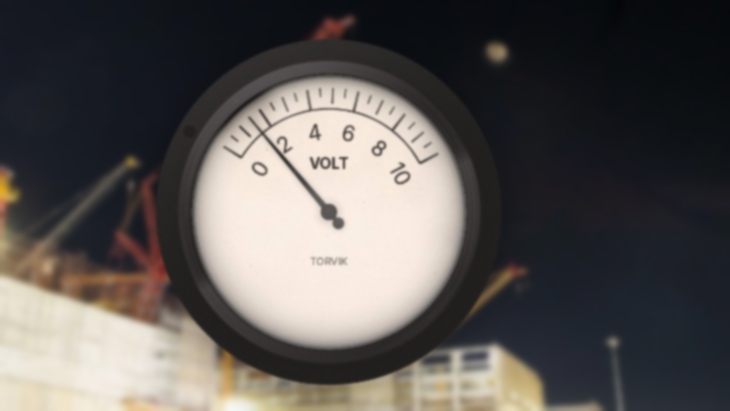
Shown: {"value": 1.5, "unit": "V"}
